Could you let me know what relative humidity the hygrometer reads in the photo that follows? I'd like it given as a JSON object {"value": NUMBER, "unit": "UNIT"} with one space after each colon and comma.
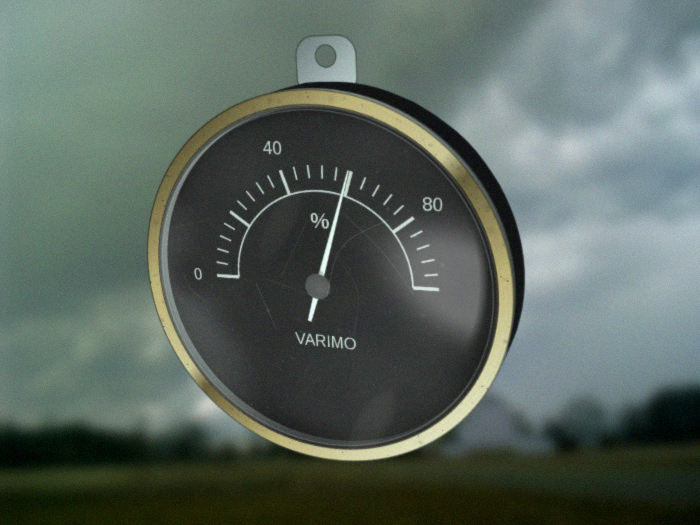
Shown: {"value": 60, "unit": "%"}
